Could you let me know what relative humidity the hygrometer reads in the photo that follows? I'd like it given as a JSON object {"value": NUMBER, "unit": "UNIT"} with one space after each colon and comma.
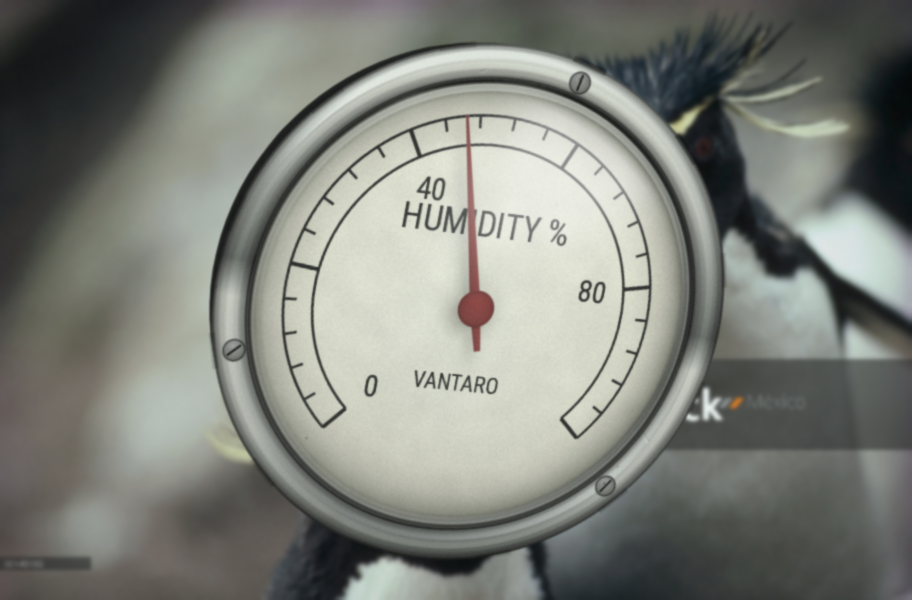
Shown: {"value": 46, "unit": "%"}
